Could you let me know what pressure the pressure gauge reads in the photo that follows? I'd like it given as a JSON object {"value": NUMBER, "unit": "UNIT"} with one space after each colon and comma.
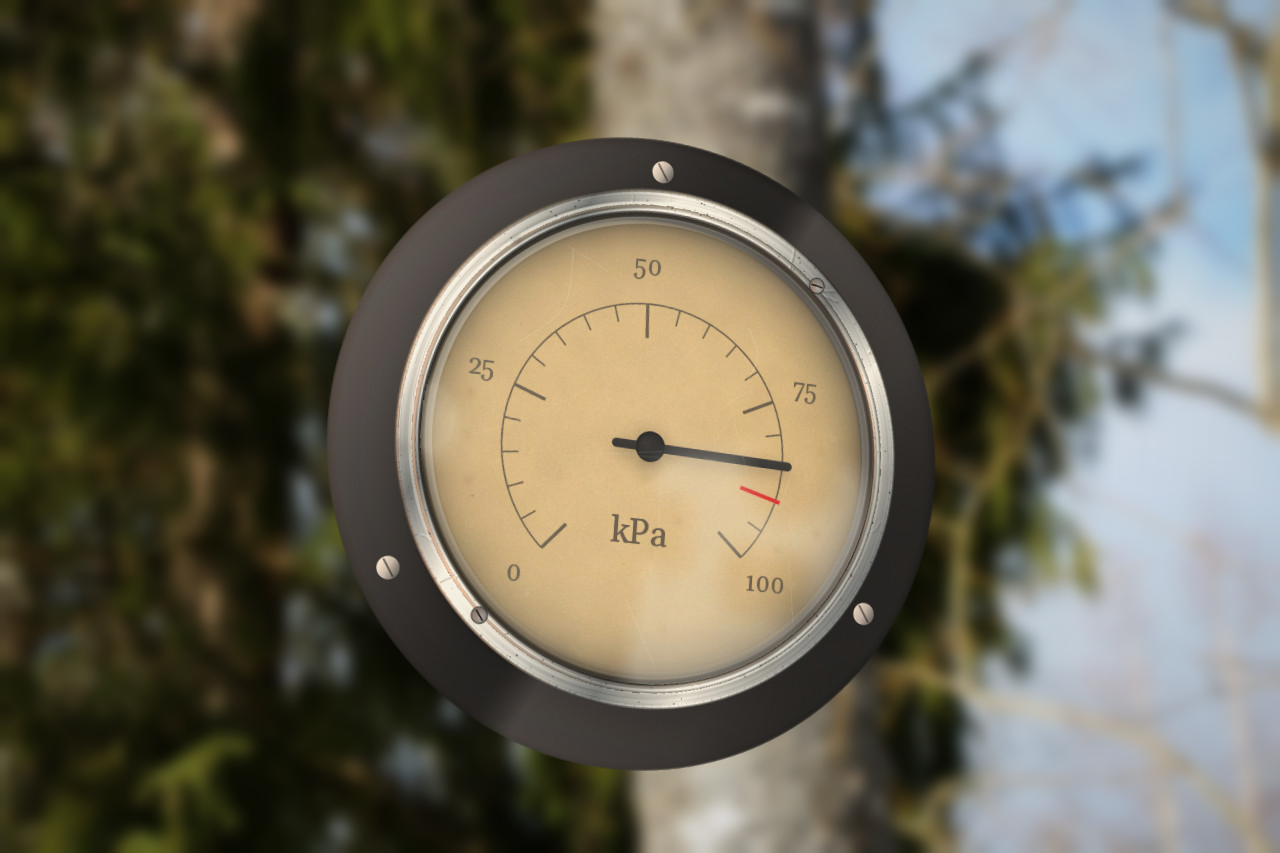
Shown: {"value": 85, "unit": "kPa"}
